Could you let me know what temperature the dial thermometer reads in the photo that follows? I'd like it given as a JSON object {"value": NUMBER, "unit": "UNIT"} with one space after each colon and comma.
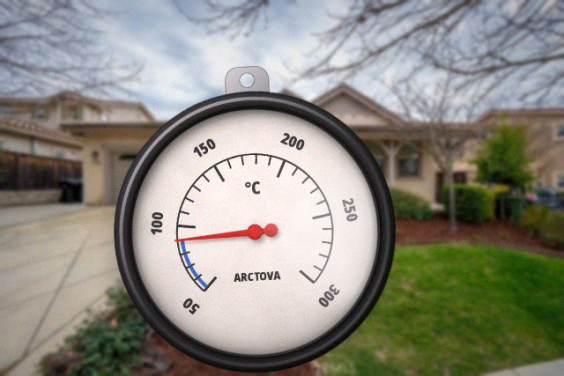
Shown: {"value": 90, "unit": "°C"}
